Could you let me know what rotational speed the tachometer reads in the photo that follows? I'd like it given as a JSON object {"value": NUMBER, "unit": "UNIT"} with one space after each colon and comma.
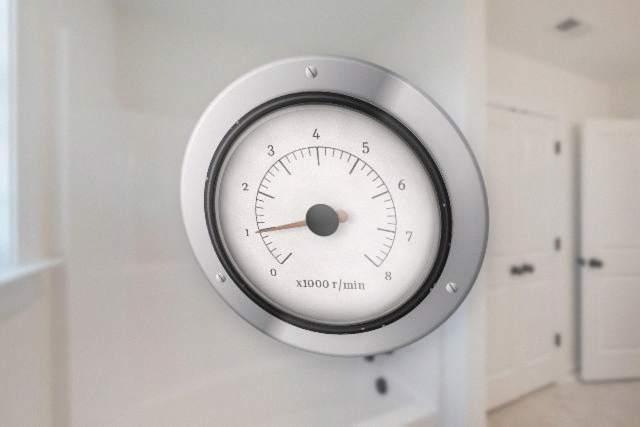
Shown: {"value": 1000, "unit": "rpm"}
